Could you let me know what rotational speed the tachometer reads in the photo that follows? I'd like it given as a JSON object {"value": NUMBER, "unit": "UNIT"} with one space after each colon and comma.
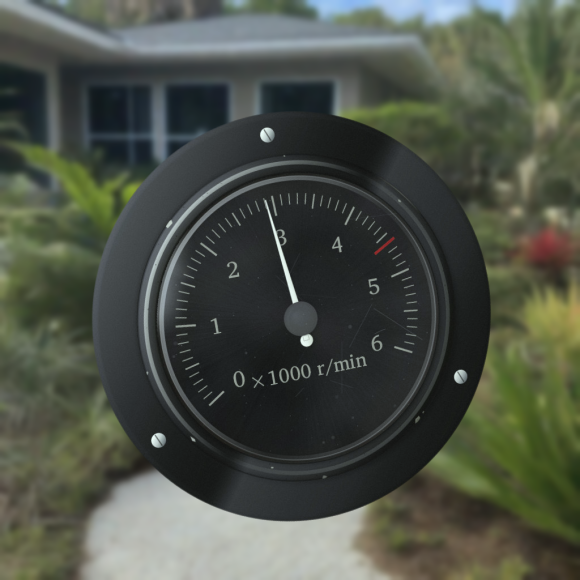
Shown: {"value": 2900, "unit": "rpm"}
